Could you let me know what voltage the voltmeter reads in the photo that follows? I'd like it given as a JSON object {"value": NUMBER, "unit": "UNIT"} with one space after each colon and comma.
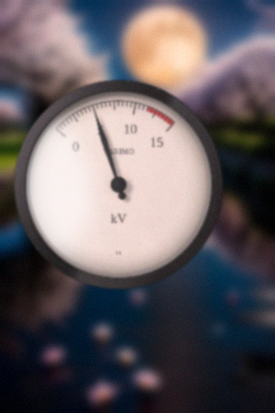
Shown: {"value": 5, "unit": "kV"}
